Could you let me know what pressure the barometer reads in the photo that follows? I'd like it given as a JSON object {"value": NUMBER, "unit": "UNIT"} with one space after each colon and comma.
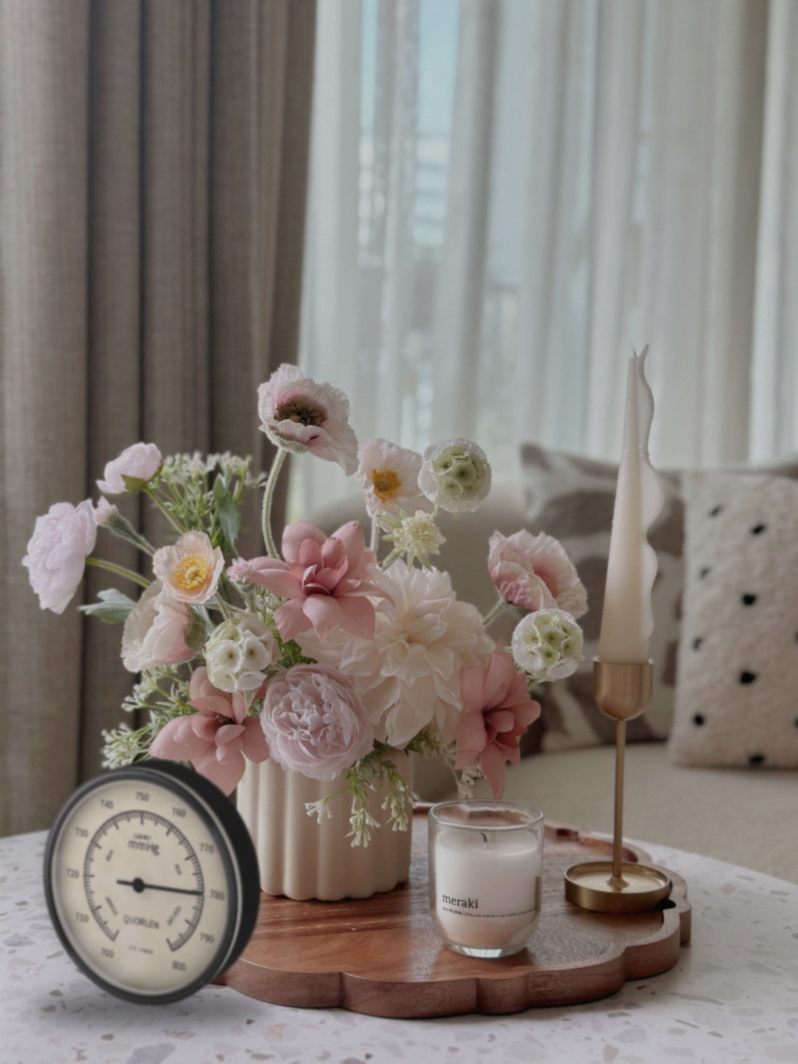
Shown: {"value": 780, "unit": "mmHg"}
